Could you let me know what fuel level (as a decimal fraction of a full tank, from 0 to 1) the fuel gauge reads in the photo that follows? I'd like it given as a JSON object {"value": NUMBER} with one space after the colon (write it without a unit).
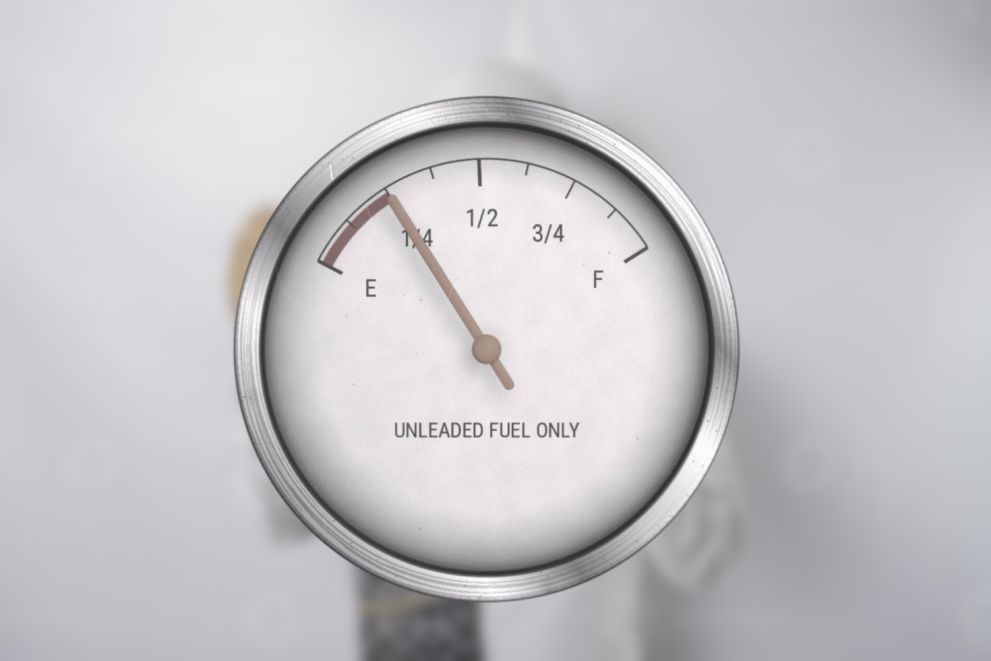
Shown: {"value": 0.25}
